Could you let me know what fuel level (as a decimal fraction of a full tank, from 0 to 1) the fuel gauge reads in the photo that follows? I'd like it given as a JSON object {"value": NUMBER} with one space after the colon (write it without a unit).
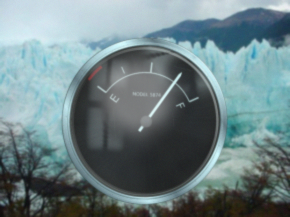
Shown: {"value": 0.75}
